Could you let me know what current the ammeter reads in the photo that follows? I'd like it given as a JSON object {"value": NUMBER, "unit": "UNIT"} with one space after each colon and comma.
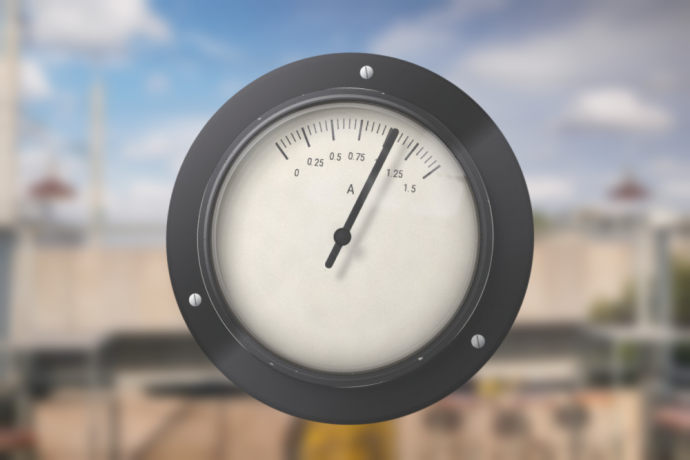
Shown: {"value": 1.05, "unit": "A"}
